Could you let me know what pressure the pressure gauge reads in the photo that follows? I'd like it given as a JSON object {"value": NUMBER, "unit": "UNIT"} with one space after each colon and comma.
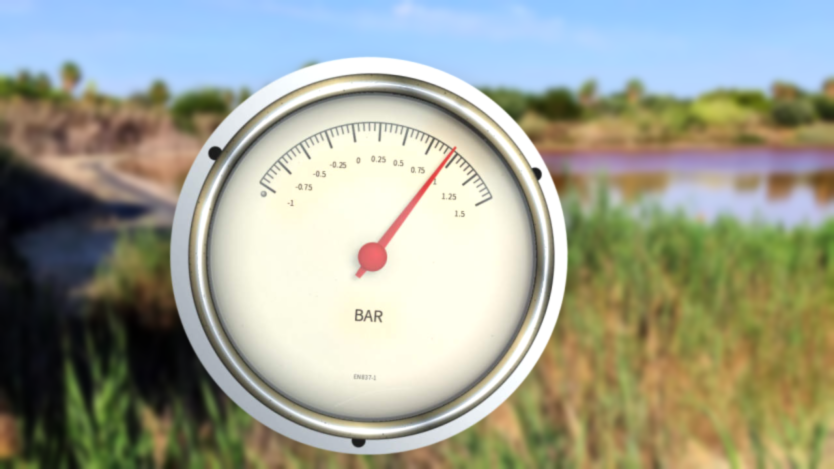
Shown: {"value": 0.95, "unit": "bar"}
